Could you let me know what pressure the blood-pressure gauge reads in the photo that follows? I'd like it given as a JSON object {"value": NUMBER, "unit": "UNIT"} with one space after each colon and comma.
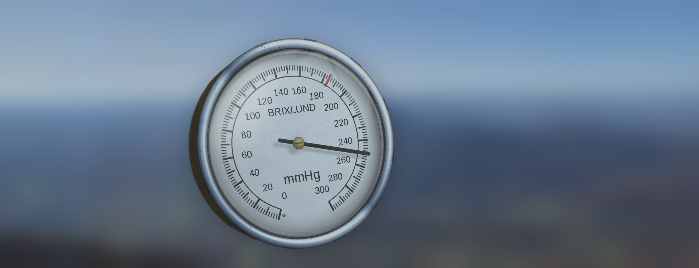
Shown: {"value": 250, "unit": "mmHg"}
